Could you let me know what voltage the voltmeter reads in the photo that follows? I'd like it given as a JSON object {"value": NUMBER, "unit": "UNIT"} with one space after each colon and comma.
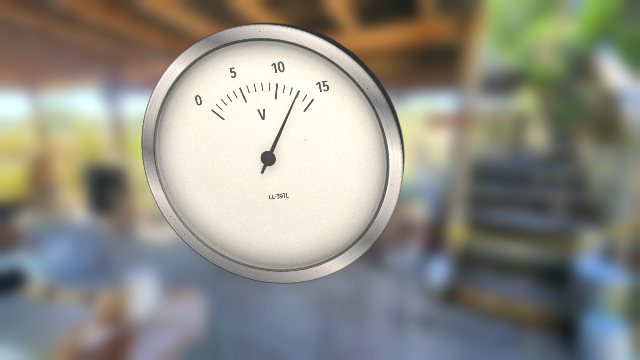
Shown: {"value": 13, "unit": "V"}
